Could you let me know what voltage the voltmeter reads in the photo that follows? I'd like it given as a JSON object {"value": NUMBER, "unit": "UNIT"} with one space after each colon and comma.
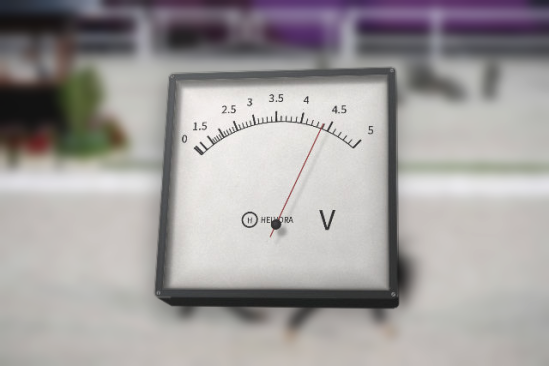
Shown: {"value": 4.4, "unit": "V"}
